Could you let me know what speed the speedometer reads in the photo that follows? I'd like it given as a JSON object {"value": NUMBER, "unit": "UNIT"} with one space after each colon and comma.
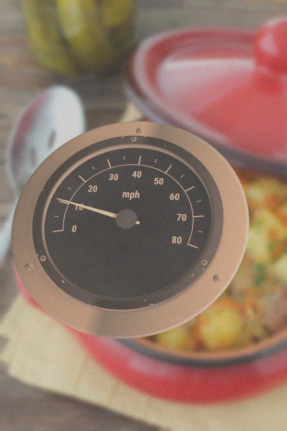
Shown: {"value": 10, "unit": "mph"}
